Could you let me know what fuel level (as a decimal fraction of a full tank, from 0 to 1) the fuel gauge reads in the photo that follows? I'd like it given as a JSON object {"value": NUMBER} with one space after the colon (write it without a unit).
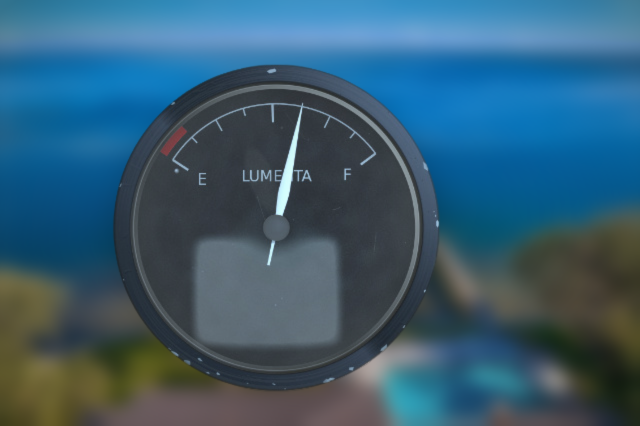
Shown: {"value": 0.625}
